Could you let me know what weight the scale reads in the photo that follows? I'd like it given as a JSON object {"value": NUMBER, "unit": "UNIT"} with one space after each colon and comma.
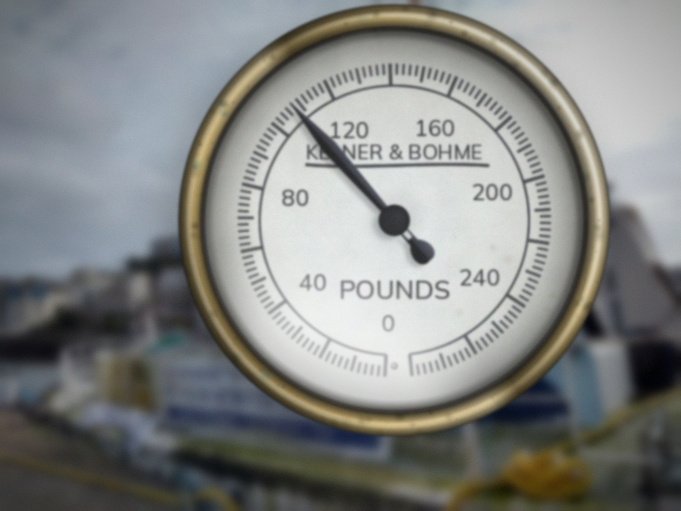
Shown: {"value": 108, "unit": "lb"}
